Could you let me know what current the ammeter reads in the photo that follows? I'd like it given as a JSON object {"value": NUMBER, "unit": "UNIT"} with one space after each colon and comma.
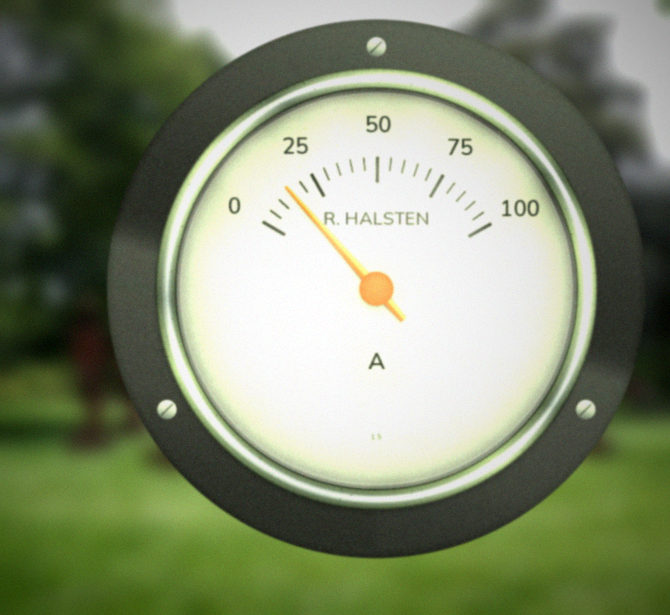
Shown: {"value": 15, "unit": "A"}
